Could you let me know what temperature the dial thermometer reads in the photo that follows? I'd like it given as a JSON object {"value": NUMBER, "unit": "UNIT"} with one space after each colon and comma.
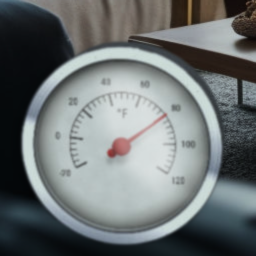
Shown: {"value": 80, "unit": "°F"}
